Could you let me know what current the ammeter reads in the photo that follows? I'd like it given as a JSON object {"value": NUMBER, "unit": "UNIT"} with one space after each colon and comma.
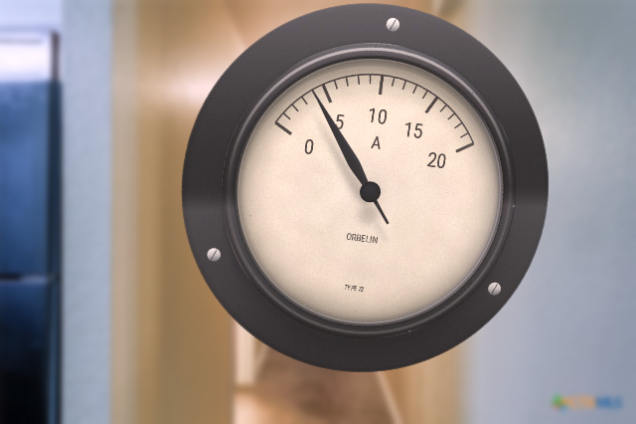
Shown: {"value": 4, "unit": "A"}
